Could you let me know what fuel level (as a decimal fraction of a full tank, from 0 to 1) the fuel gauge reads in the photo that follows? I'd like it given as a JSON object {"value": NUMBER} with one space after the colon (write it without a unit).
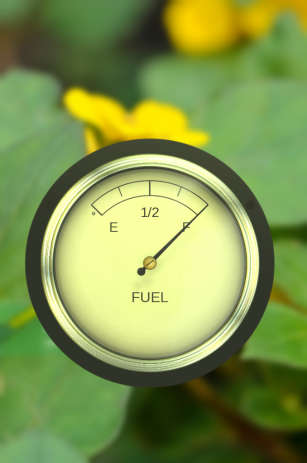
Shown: {"value": 1}
